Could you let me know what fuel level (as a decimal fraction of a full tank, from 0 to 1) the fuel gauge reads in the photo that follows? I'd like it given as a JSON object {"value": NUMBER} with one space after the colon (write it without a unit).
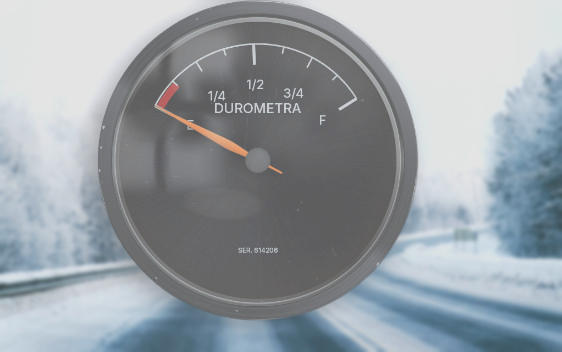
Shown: {"value": 0}
